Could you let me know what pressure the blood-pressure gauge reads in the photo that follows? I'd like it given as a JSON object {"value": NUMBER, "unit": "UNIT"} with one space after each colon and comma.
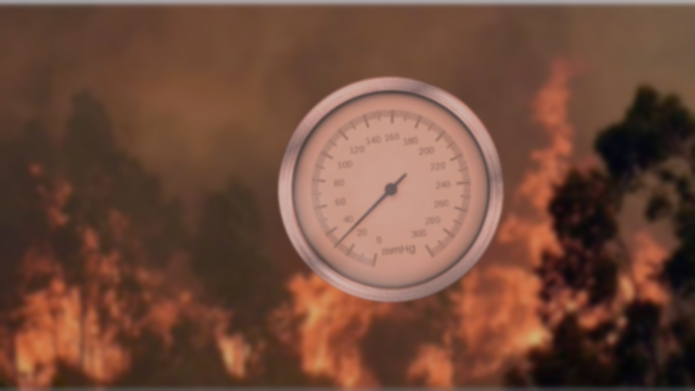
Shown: {"value": 30, "unit": "mmHg"}
